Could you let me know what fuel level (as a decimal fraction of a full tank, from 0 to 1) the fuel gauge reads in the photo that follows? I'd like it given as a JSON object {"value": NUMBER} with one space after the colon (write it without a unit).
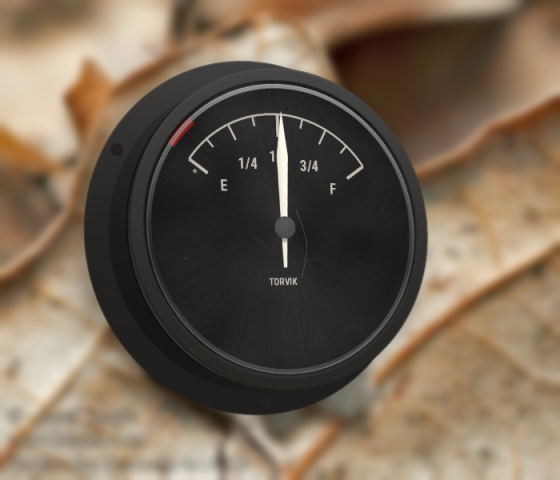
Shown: {"value": 0.5}
